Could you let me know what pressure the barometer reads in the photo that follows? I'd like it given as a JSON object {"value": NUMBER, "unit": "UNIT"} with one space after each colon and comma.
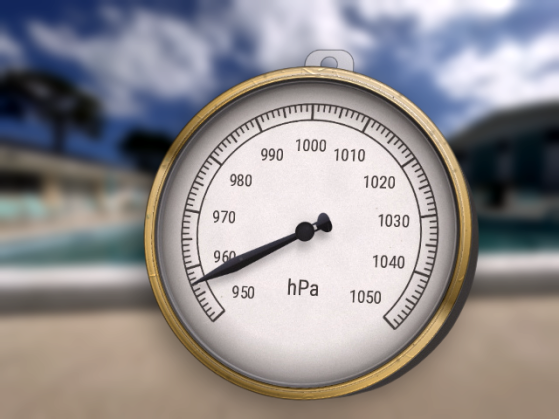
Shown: {"value": 957, "unit": "hPa"}
